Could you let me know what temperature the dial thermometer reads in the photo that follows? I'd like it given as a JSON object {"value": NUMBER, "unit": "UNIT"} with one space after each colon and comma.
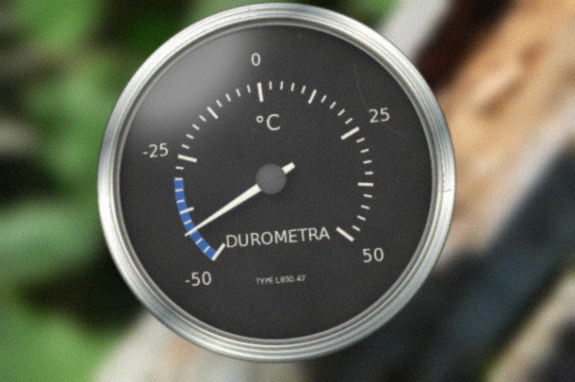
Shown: {"value": -42.5, "unit": "°C"}
